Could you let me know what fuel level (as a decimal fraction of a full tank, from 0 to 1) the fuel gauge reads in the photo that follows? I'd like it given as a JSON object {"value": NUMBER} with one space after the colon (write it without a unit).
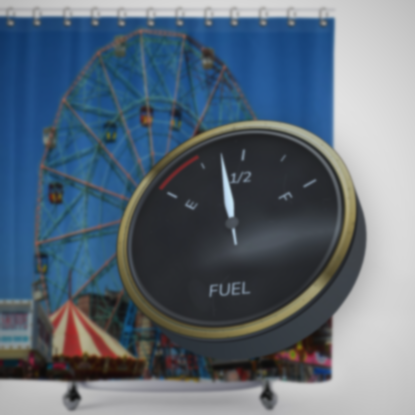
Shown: {"value": 0.375}
